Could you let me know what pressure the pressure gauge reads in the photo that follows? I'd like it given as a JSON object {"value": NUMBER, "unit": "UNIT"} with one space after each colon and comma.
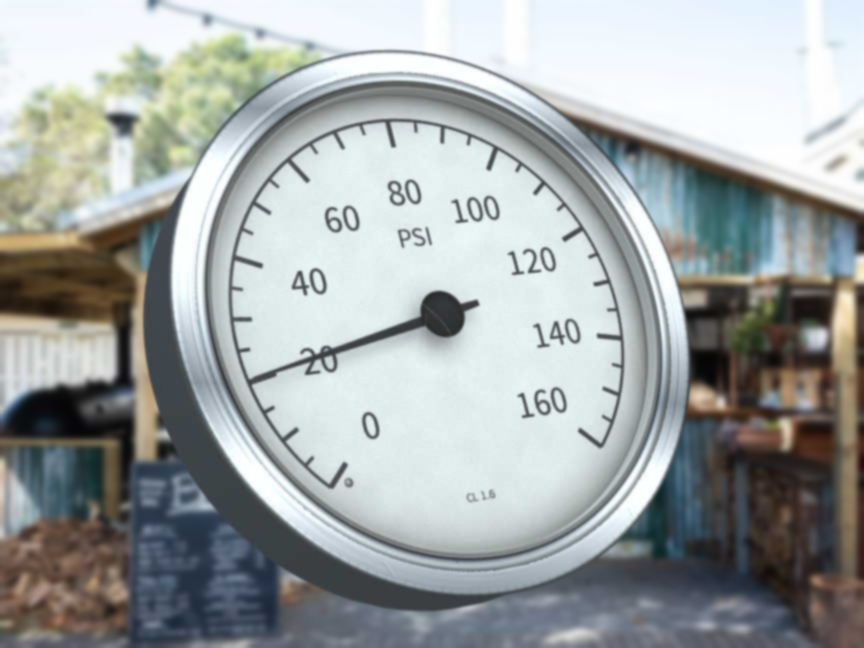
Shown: {"value": 20, "unit": "psi"}
